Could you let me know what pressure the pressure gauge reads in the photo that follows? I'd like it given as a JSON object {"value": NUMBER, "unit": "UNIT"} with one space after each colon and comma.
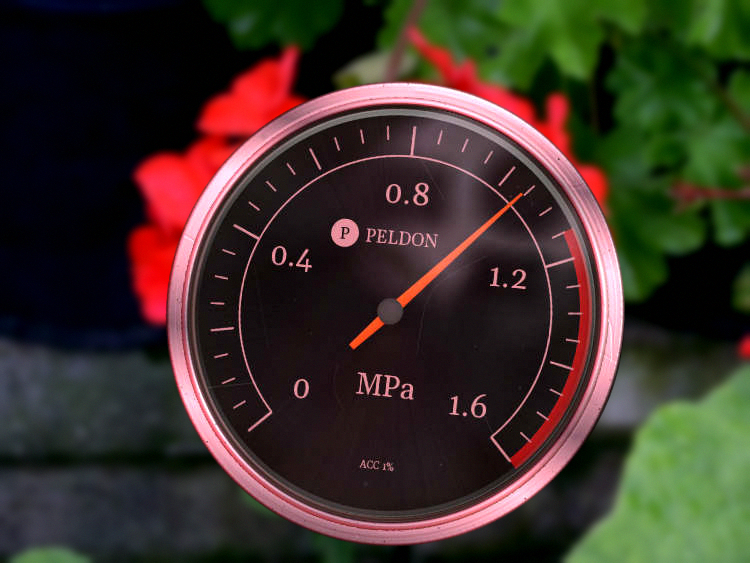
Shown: {"value": 1.05, "unit": "MPa"}
